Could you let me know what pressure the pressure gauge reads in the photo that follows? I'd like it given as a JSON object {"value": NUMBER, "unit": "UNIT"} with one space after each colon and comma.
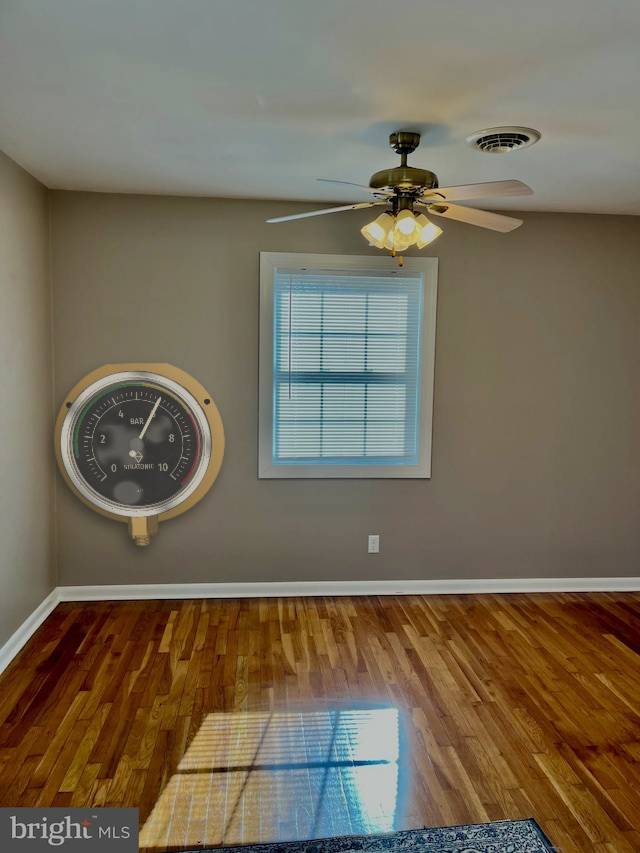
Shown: {"value": 6, "unit": "bar"}
